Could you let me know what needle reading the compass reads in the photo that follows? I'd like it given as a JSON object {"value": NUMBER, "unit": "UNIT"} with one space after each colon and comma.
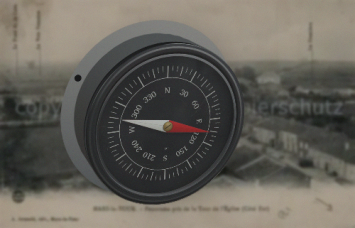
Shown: {"value": 105, "unit": "°"}
